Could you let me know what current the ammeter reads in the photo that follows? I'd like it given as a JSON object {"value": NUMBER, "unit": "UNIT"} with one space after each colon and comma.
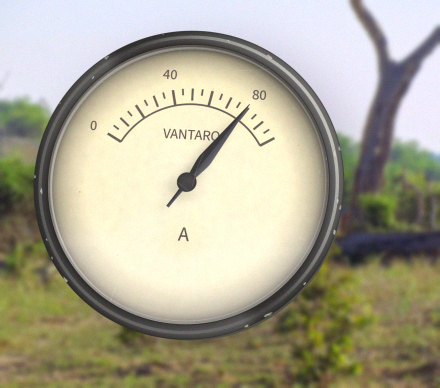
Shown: {"value": 80, "unit": "A"}
